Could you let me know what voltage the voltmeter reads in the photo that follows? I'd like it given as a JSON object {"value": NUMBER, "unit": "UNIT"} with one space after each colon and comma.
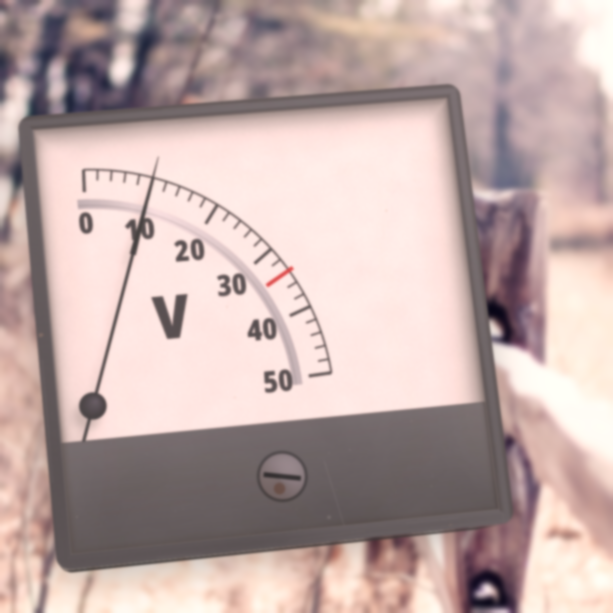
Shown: {"value": 10, "unit": "V"}
